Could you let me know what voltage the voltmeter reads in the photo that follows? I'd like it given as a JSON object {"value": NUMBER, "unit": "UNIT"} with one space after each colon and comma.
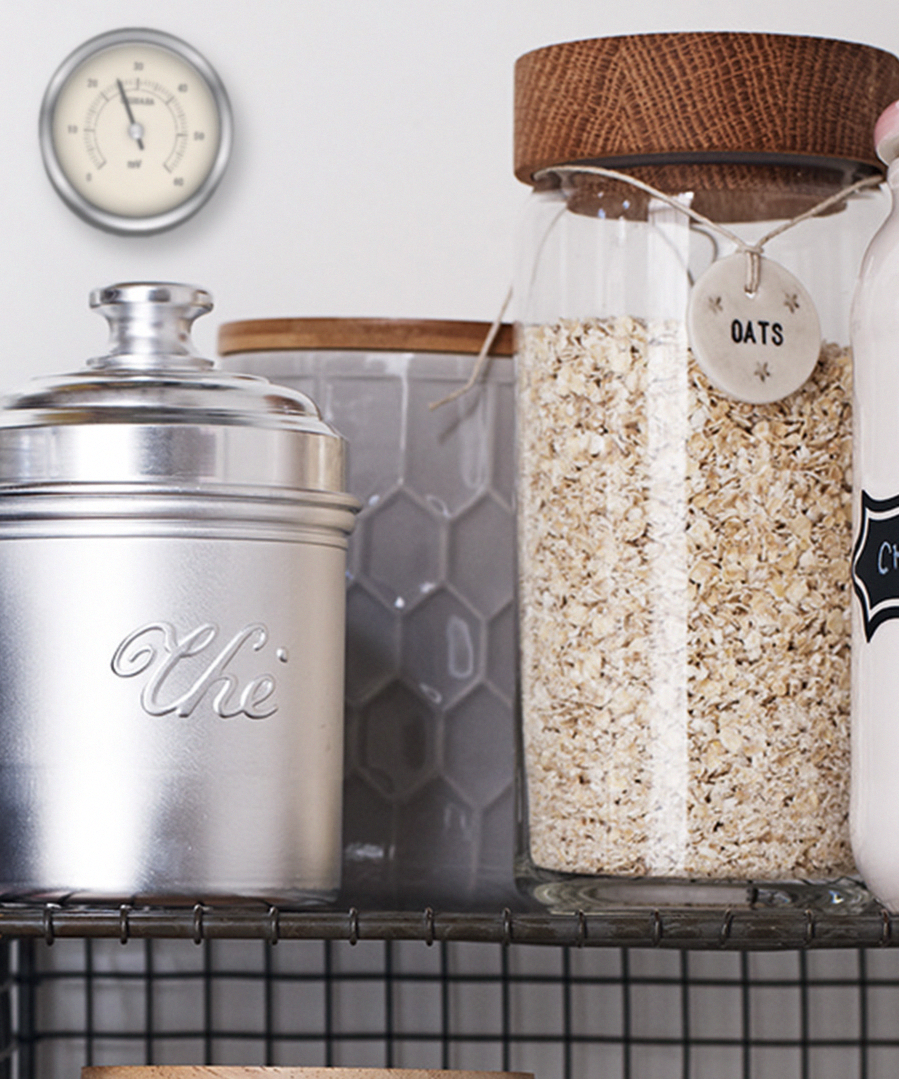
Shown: {"value": 25, "unit": "mV"}
